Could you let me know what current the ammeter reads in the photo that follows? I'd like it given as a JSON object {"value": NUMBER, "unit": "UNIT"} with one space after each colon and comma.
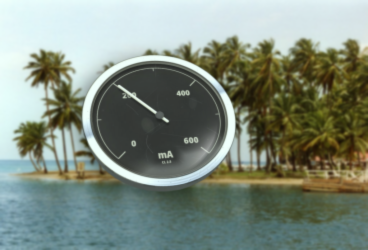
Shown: {"value": 200, "unit": "mA"}
